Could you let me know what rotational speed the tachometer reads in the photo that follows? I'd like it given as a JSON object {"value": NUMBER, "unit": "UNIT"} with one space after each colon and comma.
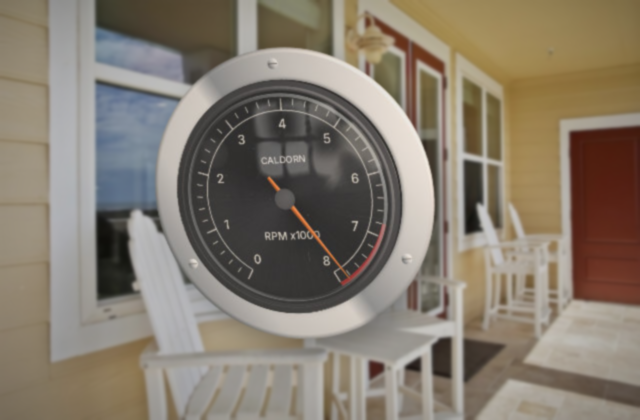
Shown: {"value": 7800, "unit": "rpm"}
